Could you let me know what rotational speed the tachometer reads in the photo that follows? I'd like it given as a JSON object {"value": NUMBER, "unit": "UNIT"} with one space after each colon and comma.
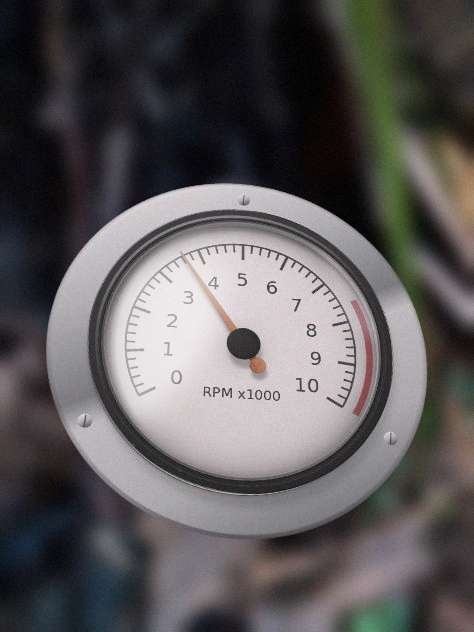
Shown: {"value": 3600, "unit": "rpm"}
